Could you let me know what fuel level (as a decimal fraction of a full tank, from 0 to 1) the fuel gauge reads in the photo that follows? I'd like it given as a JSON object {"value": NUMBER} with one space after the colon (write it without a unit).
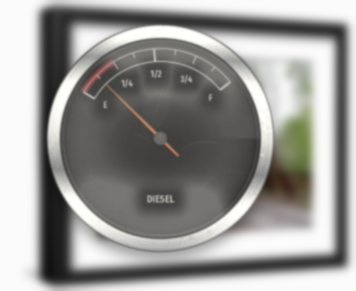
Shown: {"value": 0.125}
